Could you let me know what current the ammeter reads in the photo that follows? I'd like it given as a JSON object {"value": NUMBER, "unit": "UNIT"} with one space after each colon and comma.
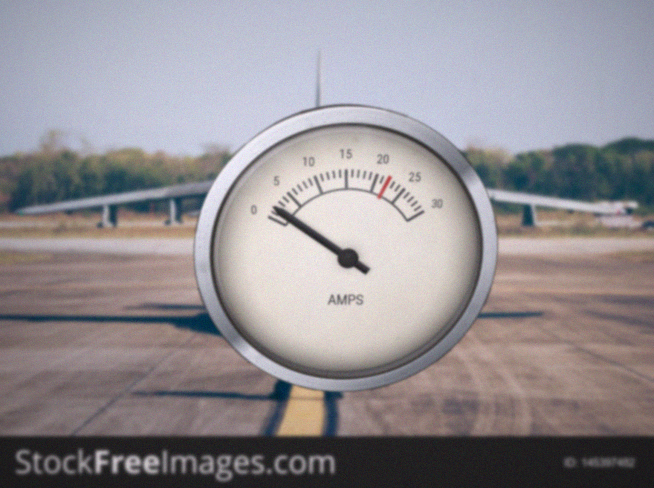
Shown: {"value": 2, "unit": "A"}
